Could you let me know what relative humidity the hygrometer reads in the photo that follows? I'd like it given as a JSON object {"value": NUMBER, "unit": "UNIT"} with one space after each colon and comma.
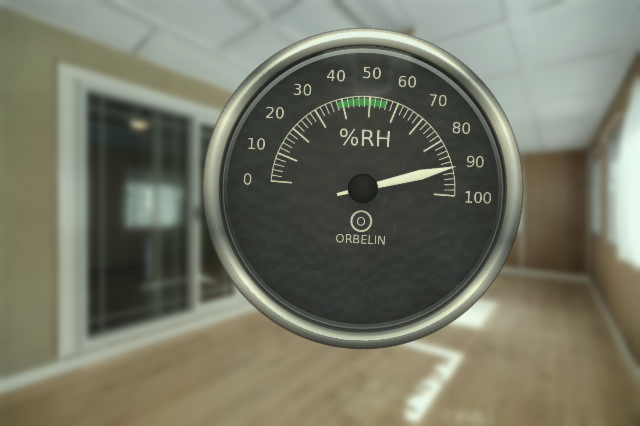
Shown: {"value": 90, "unit": "%"}
